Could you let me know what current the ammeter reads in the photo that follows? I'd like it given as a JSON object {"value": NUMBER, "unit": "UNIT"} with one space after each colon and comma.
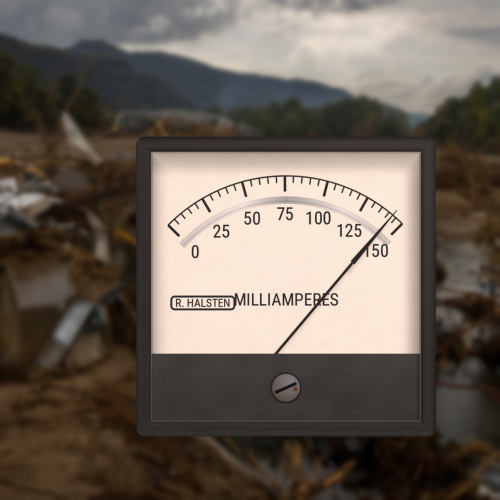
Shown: {"value": 142.5, "unit": "mA"}
